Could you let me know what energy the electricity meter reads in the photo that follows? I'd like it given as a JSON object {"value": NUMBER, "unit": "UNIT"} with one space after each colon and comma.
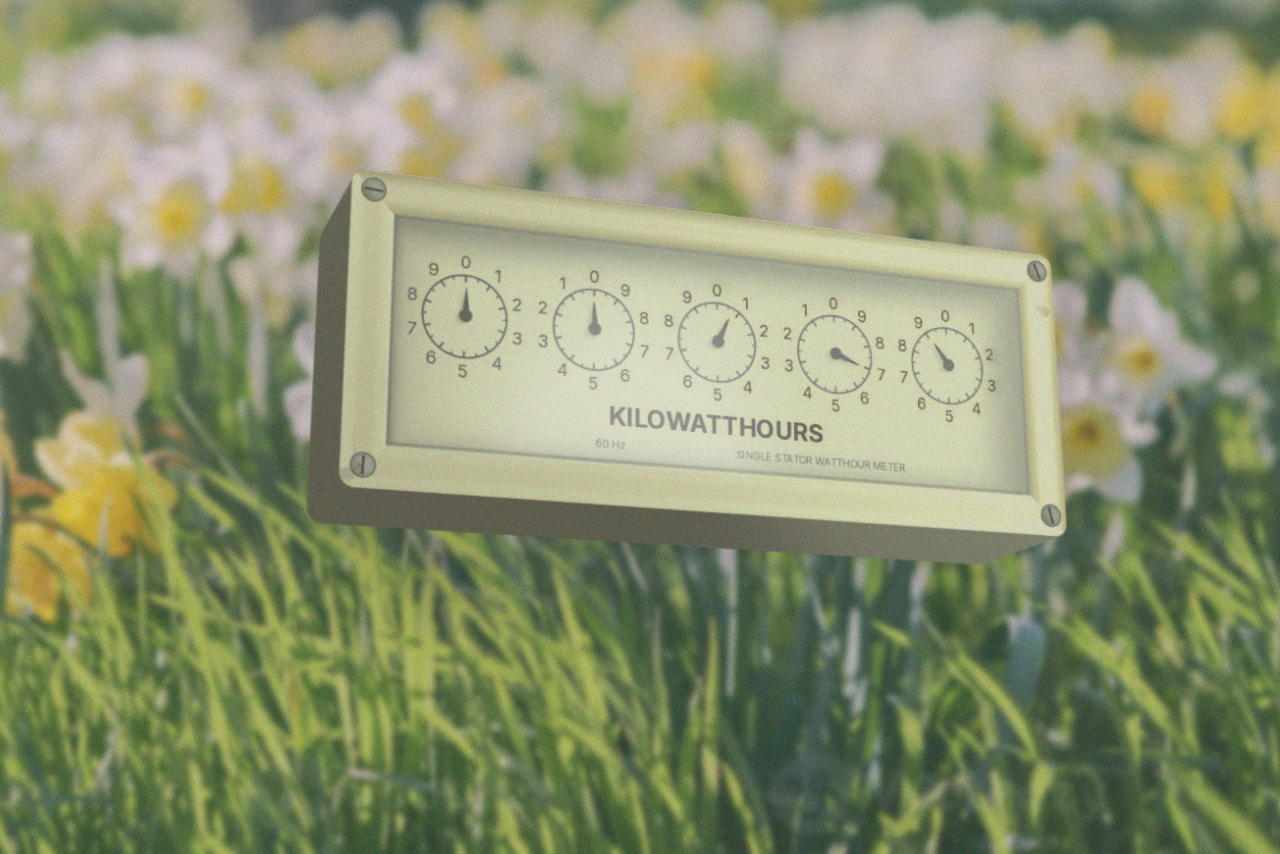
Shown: {"value": 69, "unit": "kWh"}
